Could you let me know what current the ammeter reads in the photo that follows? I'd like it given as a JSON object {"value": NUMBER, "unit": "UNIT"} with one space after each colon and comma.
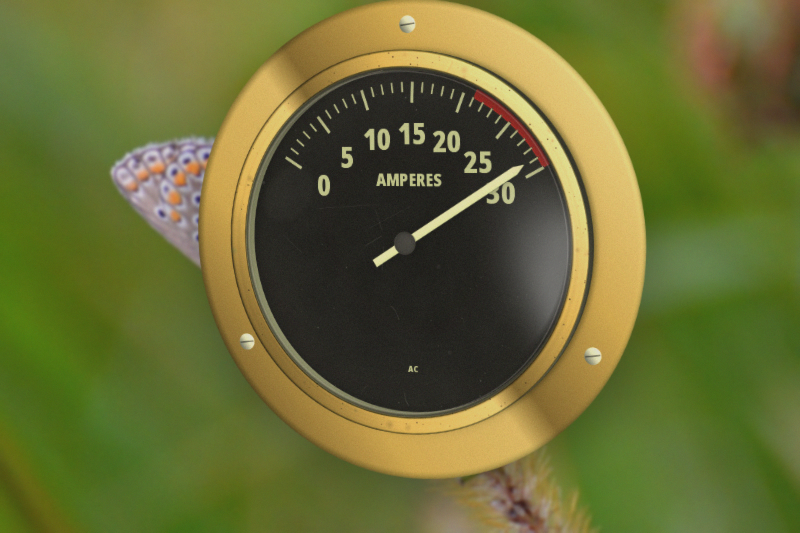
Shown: {"value": 29, "unit": "A"}
